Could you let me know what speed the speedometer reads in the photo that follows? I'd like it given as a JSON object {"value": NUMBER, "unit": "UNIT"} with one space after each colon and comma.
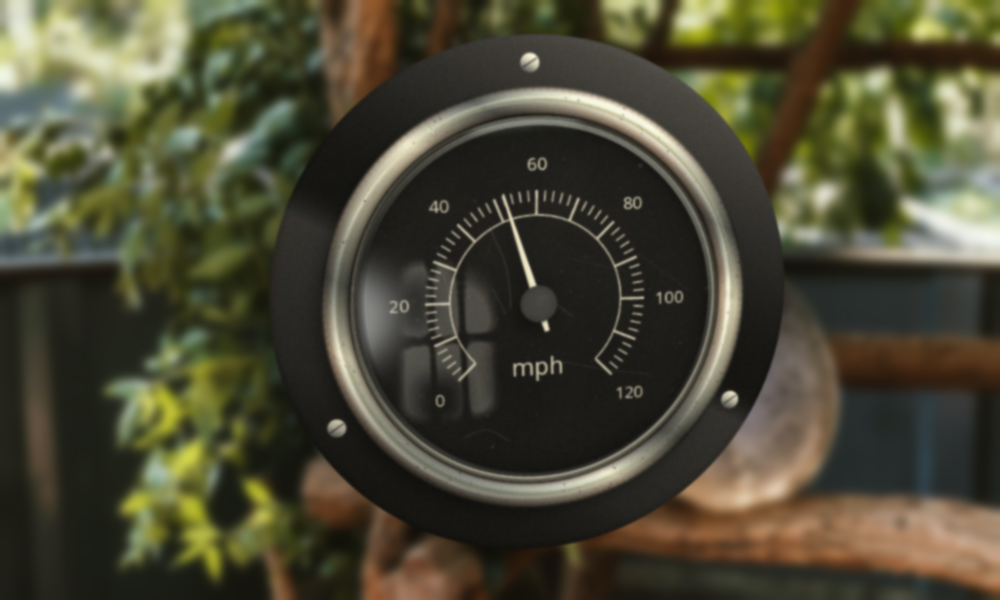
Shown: {"value": 52, "unit": "mph"}
